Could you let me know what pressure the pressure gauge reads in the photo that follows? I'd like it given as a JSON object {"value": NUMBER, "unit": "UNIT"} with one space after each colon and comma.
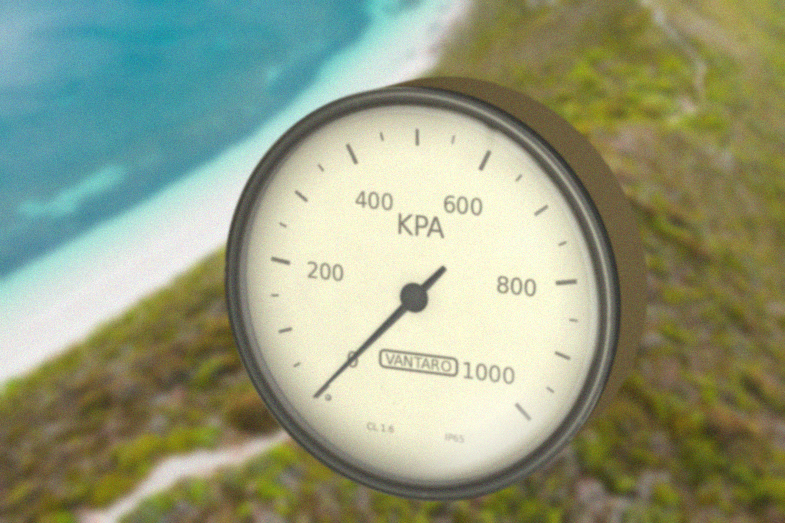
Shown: {"value": 0, "unit": "kPa"}
